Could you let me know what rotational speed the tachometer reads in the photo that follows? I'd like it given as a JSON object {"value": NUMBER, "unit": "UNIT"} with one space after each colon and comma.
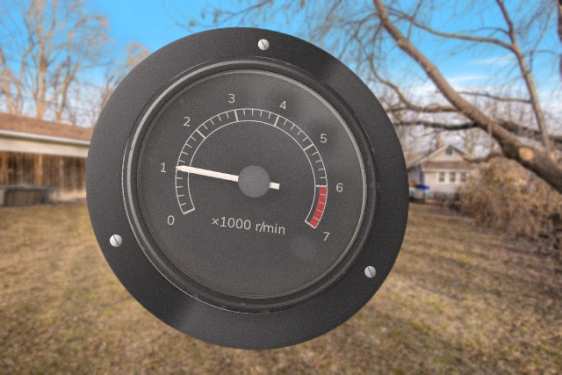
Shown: {"value": 1000, "unit": "rpm"}
